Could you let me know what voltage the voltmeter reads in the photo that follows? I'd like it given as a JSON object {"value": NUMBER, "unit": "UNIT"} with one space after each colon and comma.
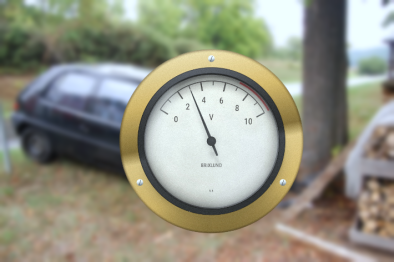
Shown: {"value": 3, "unit": "V"}
